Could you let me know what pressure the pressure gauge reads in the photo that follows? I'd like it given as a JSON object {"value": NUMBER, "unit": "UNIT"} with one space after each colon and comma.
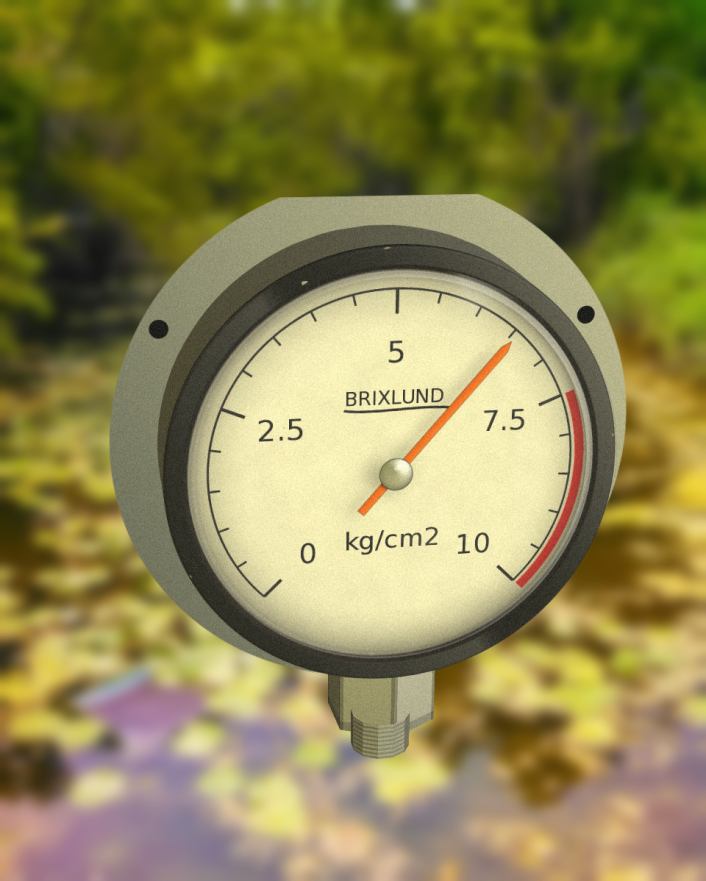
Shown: {"value": 6.5, "unit": "kg/cm²"}
